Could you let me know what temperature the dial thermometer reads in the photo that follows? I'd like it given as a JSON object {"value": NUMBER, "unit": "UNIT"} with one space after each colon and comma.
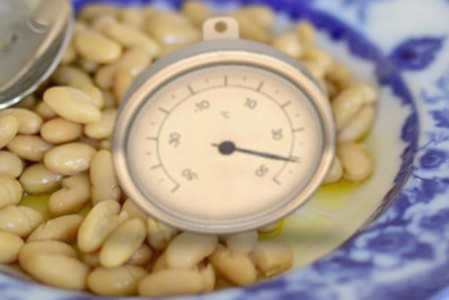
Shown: {"value": 40, "unit": "°C"}
